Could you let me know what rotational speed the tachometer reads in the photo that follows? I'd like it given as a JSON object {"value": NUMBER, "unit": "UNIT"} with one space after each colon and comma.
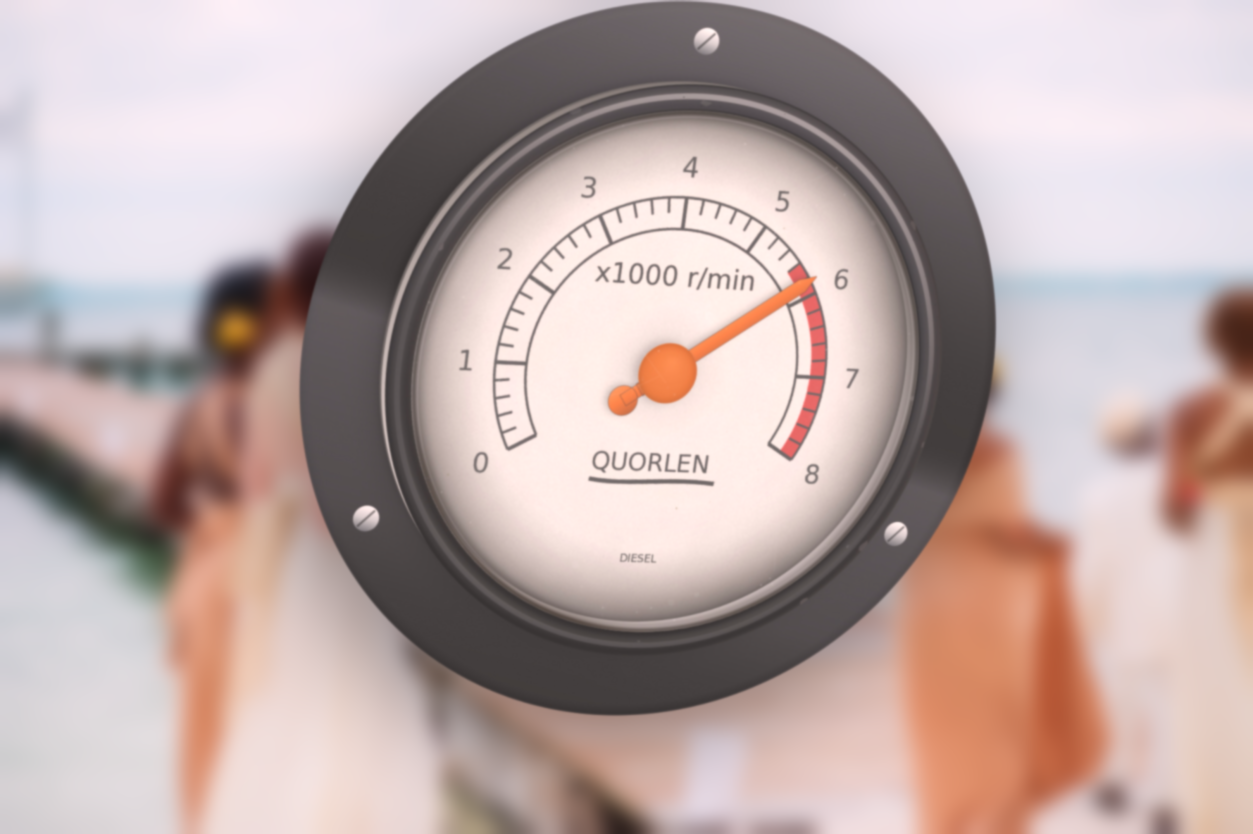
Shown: {"value": 5800, "unit": "rpm"}
